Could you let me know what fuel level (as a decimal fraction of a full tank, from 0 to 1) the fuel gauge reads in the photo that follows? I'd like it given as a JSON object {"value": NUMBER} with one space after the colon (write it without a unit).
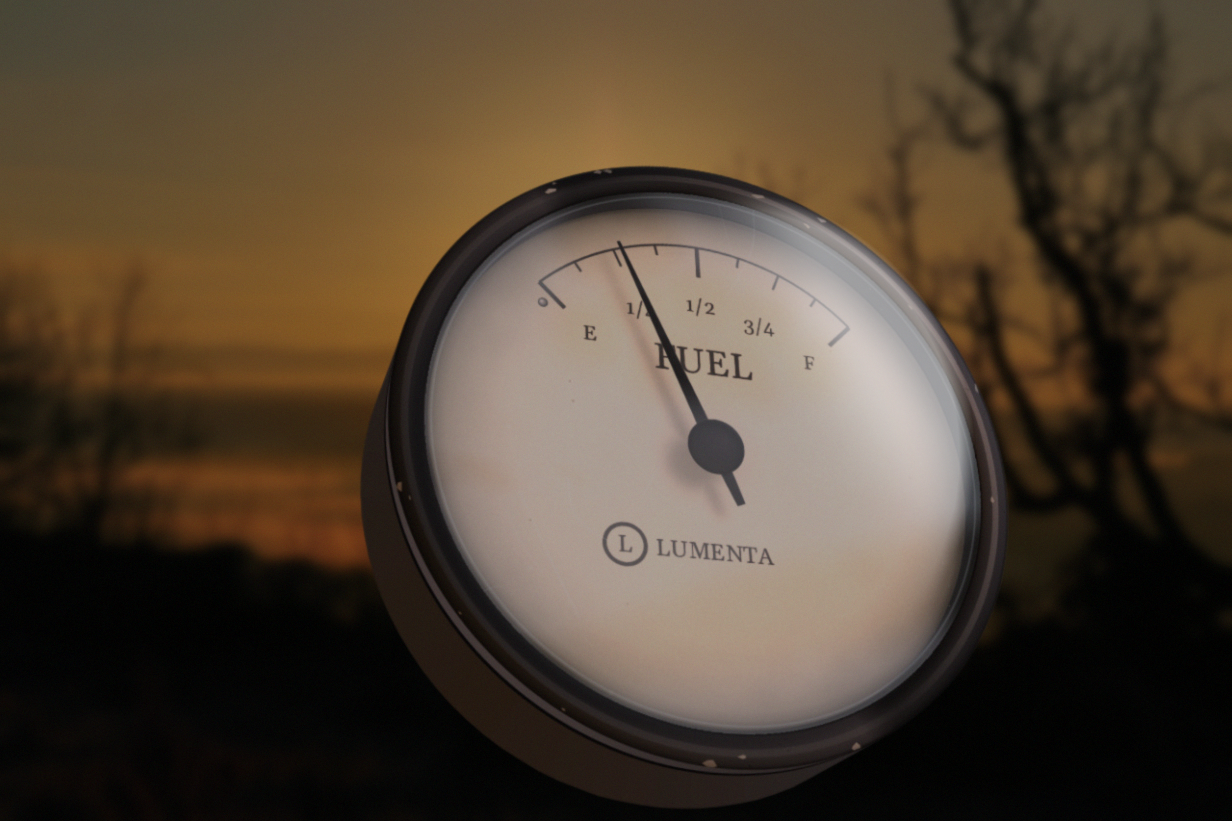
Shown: {"value": 0.25}
